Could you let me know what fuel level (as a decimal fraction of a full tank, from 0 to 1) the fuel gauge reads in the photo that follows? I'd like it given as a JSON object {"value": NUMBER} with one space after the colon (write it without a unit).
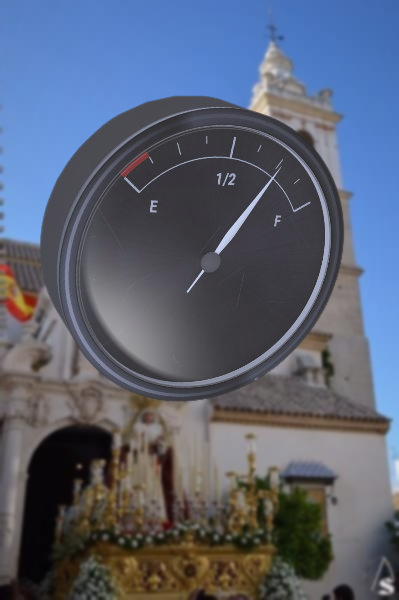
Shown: {"value": 0.75}
